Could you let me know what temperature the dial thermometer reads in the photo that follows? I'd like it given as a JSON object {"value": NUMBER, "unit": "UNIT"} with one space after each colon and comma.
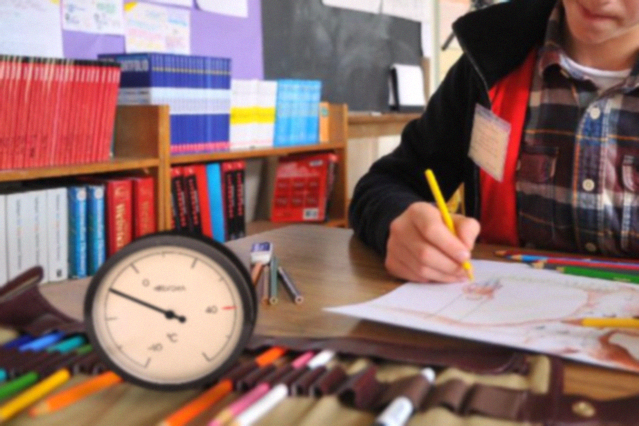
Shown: {"value": -10, "unit": "°C"}
